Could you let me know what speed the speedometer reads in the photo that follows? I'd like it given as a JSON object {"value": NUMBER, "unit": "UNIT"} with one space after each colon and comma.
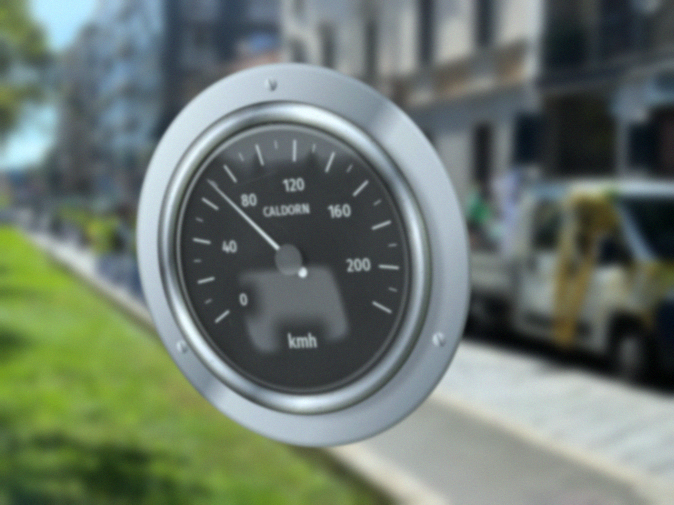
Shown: {"value": 70, "unit": "km/h"}
